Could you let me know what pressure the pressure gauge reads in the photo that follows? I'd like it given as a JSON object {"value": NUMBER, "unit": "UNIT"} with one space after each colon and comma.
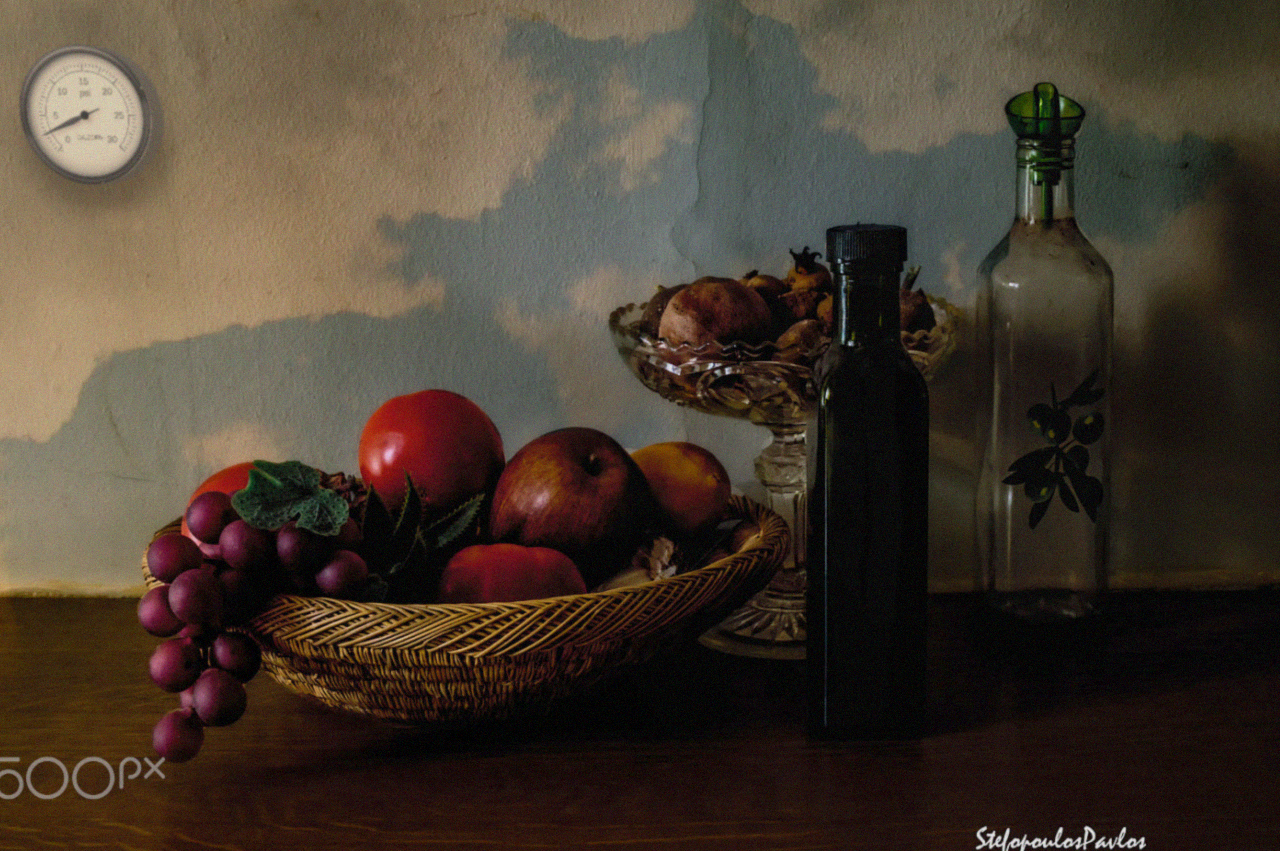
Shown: {"value": 2.5, "unit": "psi"}
